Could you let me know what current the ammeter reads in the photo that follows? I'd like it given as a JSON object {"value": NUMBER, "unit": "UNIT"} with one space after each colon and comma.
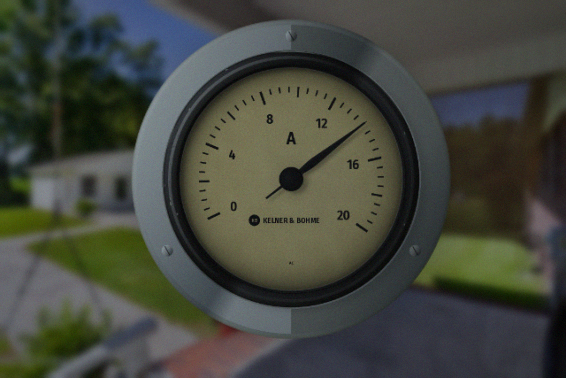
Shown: {"value": 14, "unit": "A"}
